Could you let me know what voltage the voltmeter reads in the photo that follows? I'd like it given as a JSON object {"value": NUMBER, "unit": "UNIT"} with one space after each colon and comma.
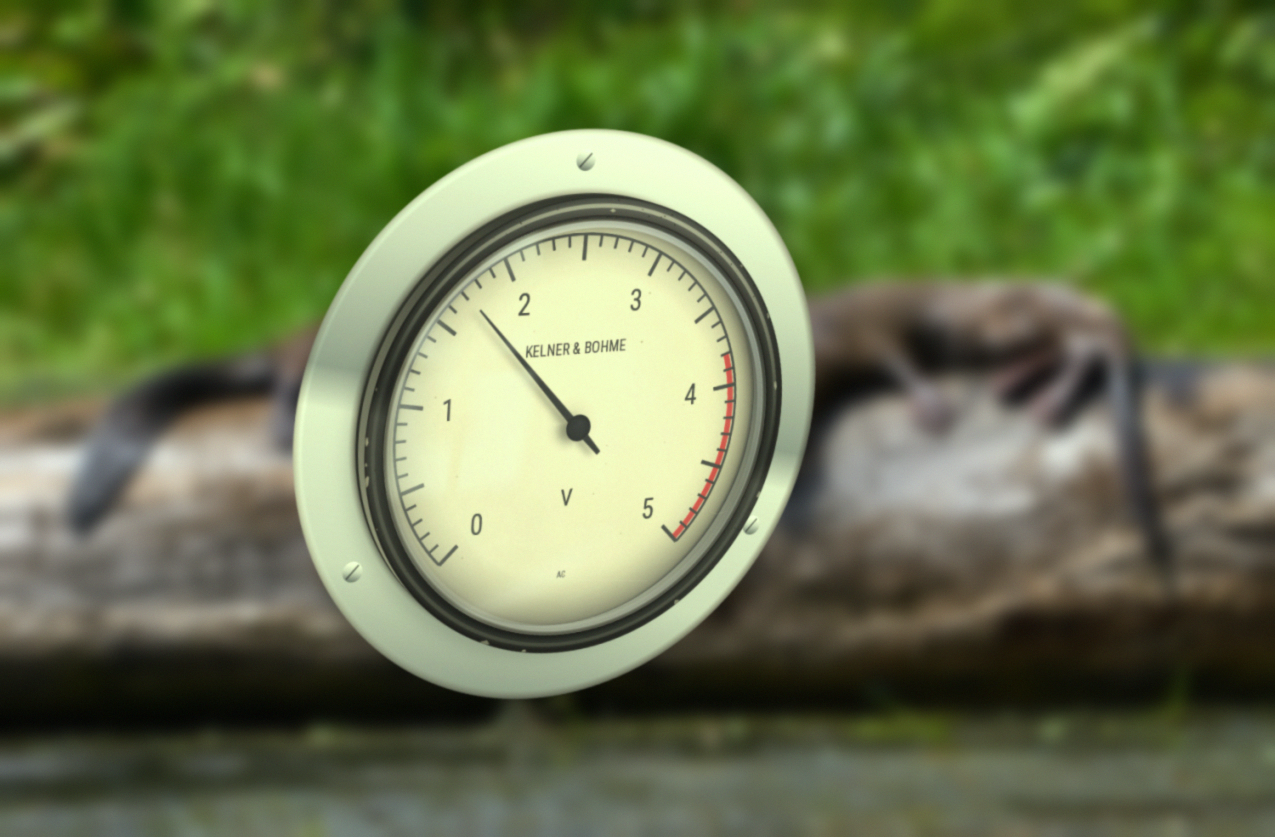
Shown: {"value": 1.7, "unit": "V"}
